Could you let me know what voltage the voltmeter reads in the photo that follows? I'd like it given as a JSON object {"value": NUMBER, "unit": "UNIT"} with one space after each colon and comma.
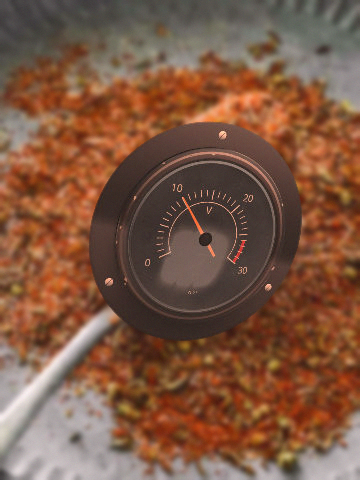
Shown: {"value": 10, "unit": "V"}
